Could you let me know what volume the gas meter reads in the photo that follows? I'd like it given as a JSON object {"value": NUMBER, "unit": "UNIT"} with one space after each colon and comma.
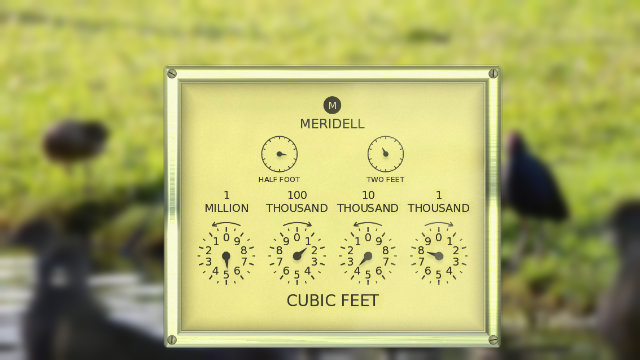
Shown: {"value": 513800, "unit": "ft³"}
